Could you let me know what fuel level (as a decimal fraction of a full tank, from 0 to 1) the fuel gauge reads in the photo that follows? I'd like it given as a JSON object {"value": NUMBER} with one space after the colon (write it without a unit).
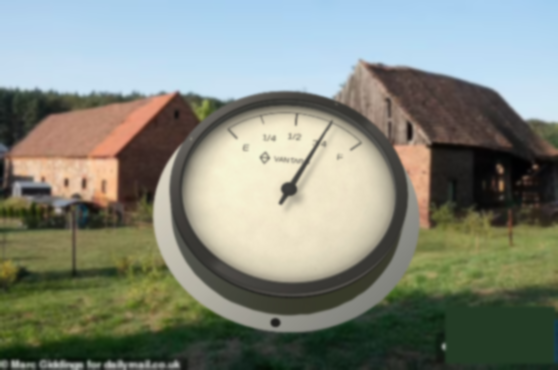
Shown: {"value": 0.75}
